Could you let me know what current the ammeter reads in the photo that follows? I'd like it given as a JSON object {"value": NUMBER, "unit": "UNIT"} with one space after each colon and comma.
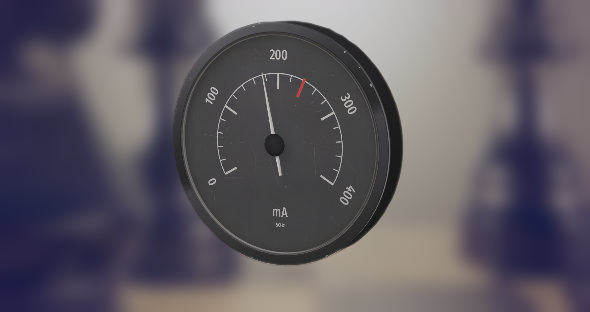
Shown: {"value": 180, "unit": "mA"}
